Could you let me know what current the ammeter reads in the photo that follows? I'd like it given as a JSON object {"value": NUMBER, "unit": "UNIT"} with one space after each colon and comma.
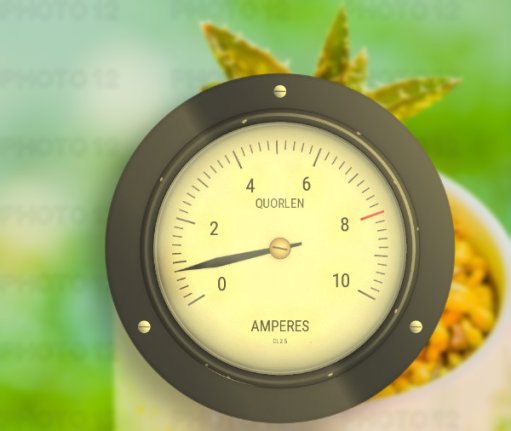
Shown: {"value": 0.8, "unit": "A"}
